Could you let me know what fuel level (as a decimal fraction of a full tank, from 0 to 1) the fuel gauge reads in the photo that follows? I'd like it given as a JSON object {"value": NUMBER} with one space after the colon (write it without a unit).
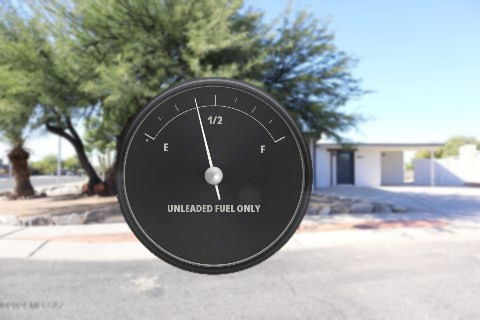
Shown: {"value": 0.375}
